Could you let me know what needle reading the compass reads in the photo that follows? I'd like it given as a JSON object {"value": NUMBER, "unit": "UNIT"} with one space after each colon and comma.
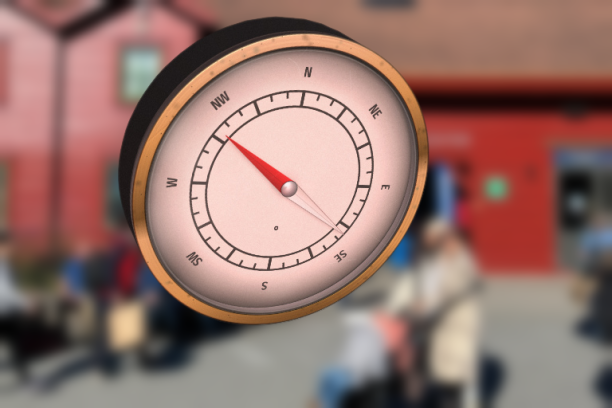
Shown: {"value": 305, "unit": "°"}
